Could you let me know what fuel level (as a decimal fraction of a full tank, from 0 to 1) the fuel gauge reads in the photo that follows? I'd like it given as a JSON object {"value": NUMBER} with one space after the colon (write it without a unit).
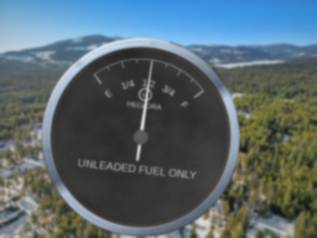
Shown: {"value": 0.5}
